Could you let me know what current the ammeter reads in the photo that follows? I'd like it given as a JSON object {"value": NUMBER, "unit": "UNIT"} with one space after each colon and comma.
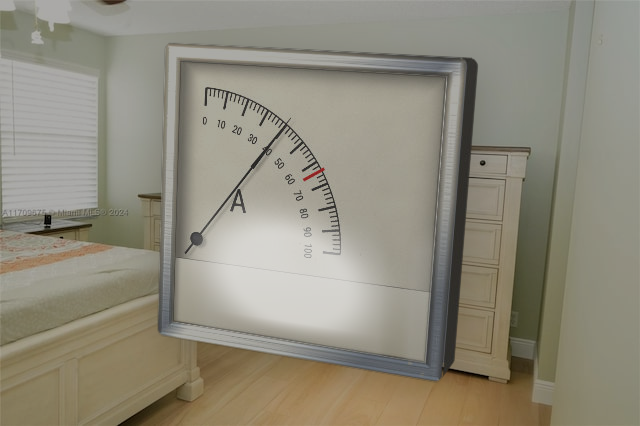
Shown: {"value": 40, "unit": "A"}
